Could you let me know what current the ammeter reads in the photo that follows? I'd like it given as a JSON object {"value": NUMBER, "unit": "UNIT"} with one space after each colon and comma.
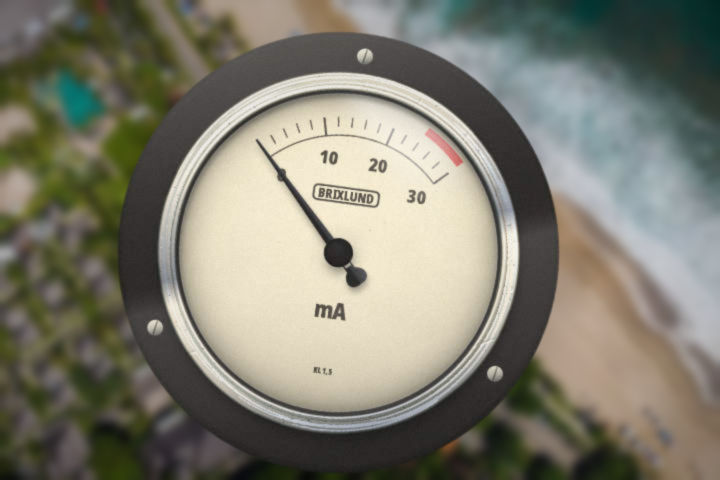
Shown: {"value": 0, "unit": "mA"}
